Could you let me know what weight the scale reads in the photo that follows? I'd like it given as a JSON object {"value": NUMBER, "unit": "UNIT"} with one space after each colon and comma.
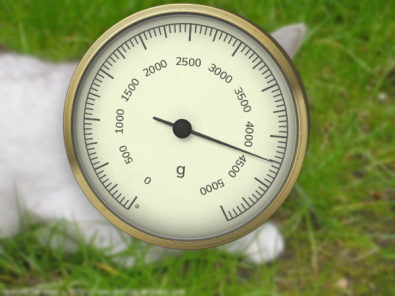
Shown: {"value": 4250, "unit": "g"}
